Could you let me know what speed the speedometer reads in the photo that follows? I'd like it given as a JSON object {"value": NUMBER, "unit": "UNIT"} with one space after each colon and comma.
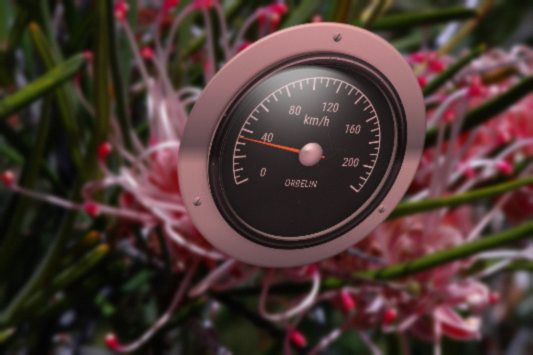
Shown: {"value": 35, "unit": "km/h"}
